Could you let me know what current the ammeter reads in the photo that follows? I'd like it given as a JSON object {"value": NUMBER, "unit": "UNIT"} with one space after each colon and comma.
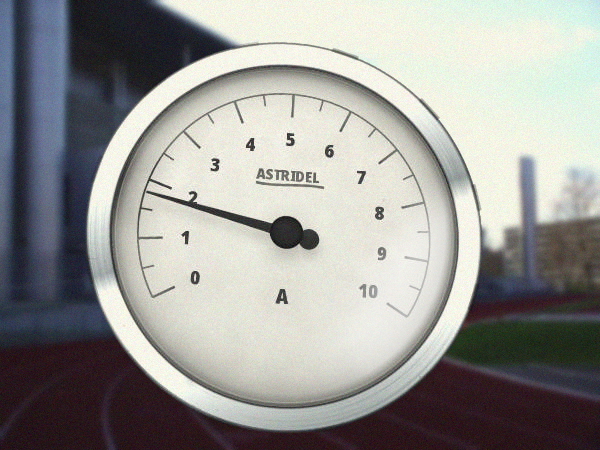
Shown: {"value": 1.75, "unit": "A"}
